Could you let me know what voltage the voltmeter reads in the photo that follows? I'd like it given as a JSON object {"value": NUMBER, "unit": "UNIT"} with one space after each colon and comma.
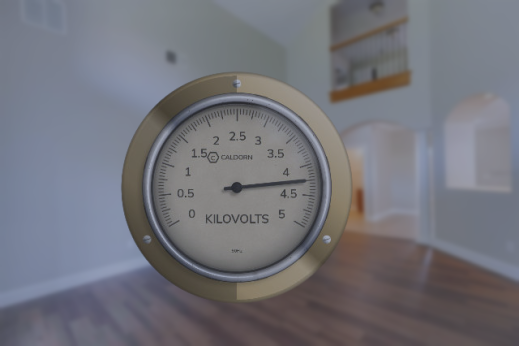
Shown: {"value": 4.25, "unit": "kV"}
